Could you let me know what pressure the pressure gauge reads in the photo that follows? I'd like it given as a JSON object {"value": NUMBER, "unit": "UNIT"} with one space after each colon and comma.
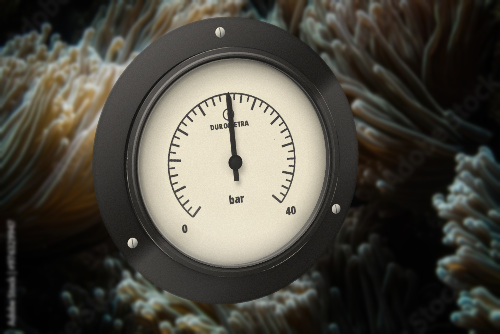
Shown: {"value": 20, "unit": "bar"}
